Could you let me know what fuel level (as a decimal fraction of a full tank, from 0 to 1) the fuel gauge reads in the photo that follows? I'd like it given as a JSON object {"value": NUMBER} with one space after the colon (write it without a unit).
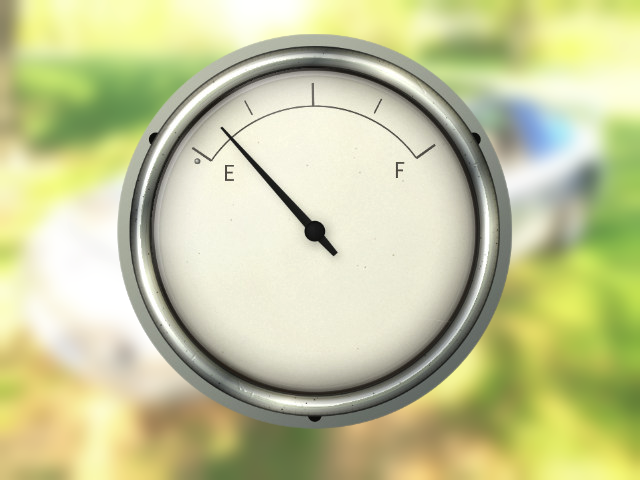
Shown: {"value": 0.125}
